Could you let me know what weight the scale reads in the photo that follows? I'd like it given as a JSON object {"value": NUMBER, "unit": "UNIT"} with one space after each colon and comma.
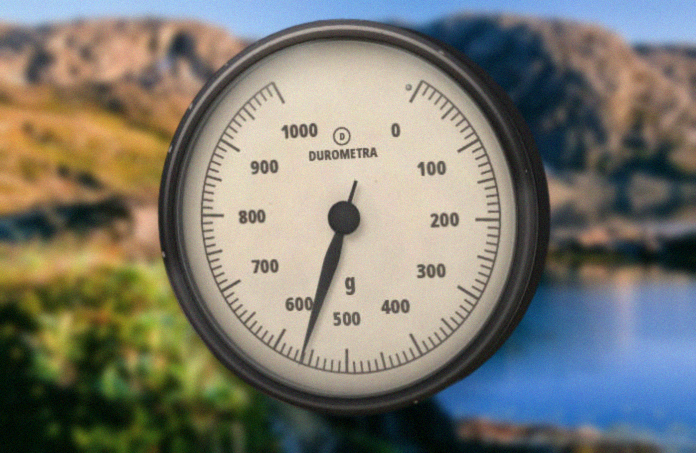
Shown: {"value": 560, "unit": "g"}
